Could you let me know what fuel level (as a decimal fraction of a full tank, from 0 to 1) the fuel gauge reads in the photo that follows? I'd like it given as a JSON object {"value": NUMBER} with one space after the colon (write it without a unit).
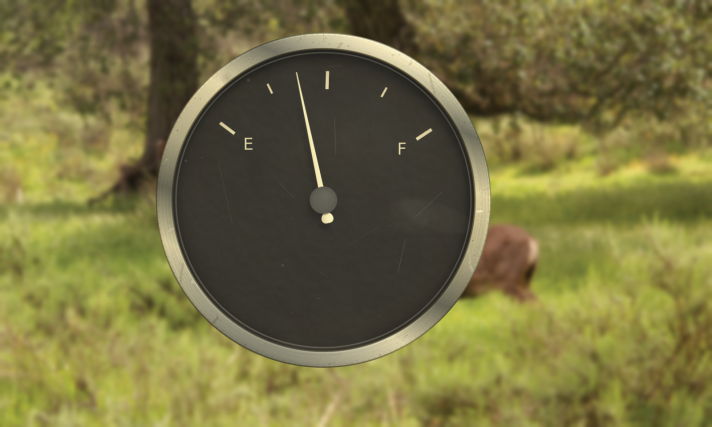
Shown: {"value": 0.375}
